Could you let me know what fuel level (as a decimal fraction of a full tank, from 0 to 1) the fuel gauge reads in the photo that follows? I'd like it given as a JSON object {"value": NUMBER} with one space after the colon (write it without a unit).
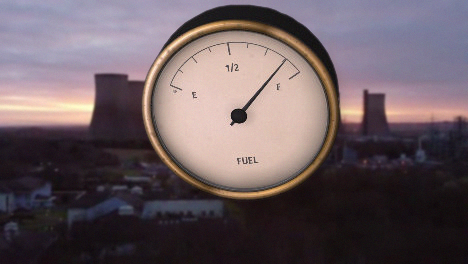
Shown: {"value": 0.875}
